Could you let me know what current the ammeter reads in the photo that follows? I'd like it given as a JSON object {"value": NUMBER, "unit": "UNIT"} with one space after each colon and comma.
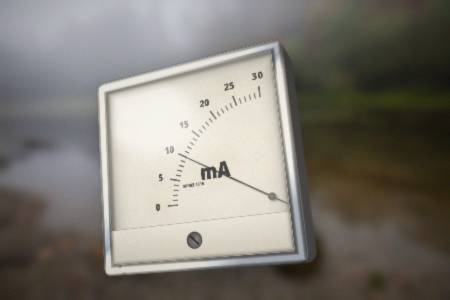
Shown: {"value": 10, "unit": "mA"}
